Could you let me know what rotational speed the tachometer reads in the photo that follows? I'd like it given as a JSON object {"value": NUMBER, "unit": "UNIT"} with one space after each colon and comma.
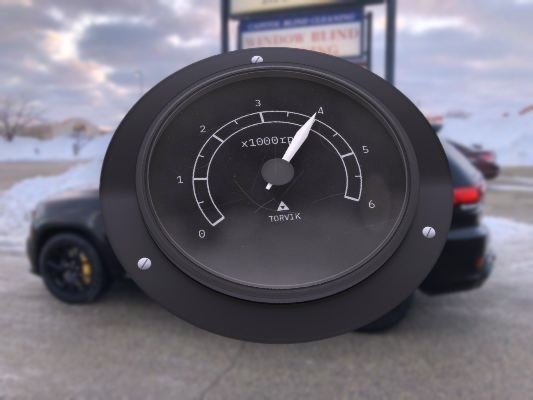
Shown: {"value": 4000, "unit": "rpm"}
